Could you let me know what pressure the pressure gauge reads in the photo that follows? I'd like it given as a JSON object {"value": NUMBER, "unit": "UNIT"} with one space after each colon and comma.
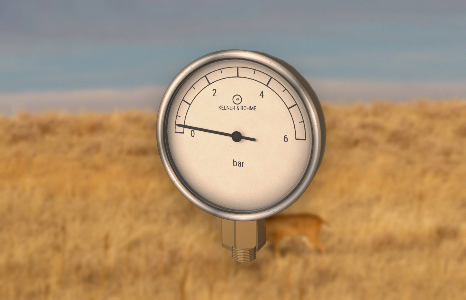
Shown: {"value": 0.25, "unit": "bar"}
